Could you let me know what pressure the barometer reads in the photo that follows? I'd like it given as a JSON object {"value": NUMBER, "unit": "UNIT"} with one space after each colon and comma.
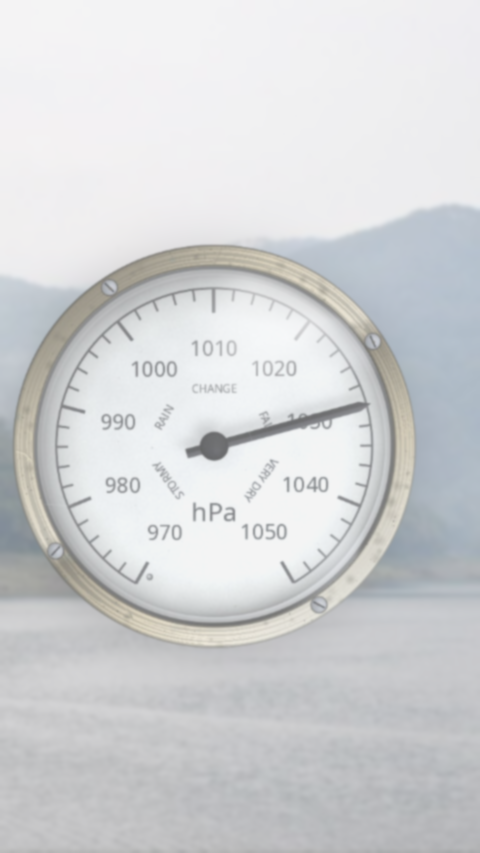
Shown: {"value": 1030, "unit": "hPa"}
